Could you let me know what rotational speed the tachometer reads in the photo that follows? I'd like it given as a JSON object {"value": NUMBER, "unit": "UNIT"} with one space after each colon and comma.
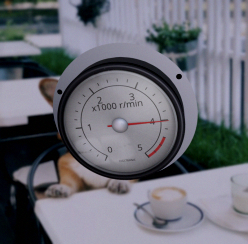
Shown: {"value": 4000, "unit": "rpm"}
